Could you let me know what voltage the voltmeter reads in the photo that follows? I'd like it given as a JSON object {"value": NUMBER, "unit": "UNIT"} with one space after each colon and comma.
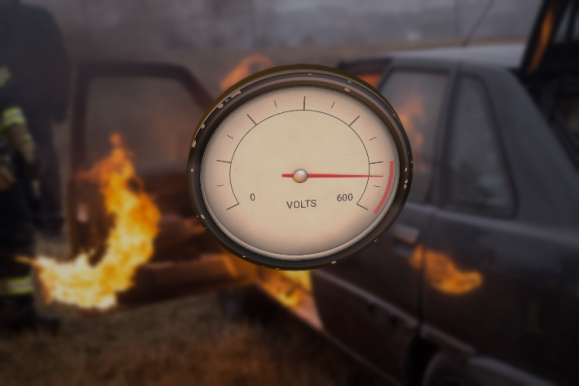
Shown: {"value": 525, "unit": "V"}
